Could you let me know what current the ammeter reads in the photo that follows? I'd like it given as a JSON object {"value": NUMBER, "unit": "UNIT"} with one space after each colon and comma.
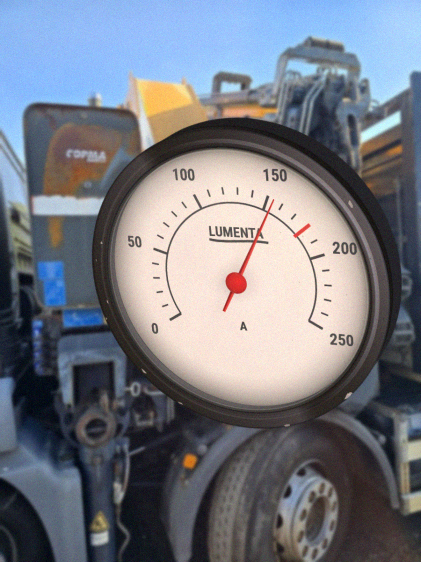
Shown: {"value": 155, "unit": "A"}
